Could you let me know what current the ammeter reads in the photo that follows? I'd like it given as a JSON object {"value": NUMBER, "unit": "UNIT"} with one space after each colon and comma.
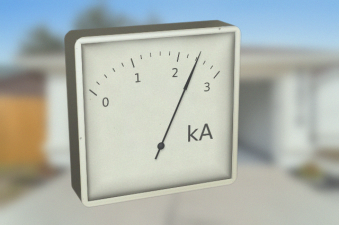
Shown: {"value": 2.4, "unit": "kA"}
